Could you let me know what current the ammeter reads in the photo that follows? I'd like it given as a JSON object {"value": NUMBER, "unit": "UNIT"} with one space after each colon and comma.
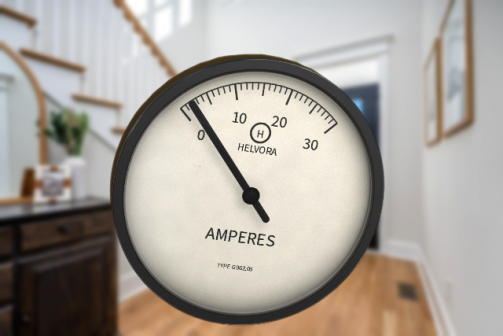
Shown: {"value": 2, "unit": "A"}
